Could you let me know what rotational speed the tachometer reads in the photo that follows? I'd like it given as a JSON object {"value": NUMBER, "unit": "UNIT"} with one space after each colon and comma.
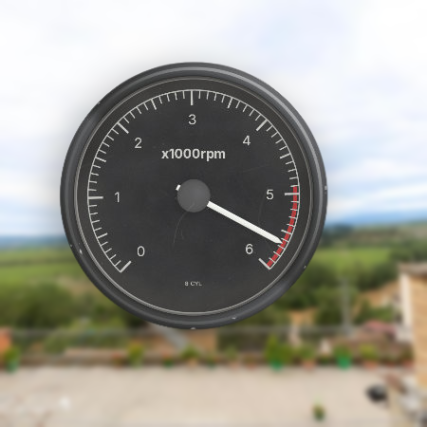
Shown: {"value": 5650, "unit": "rpm"}
